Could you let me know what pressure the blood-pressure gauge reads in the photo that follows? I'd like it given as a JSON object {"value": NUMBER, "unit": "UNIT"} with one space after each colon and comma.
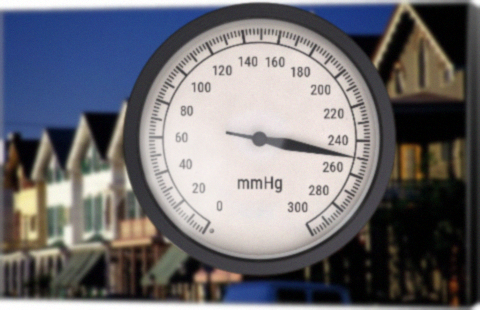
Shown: {"value": 250, "unit": "mmHg"}
